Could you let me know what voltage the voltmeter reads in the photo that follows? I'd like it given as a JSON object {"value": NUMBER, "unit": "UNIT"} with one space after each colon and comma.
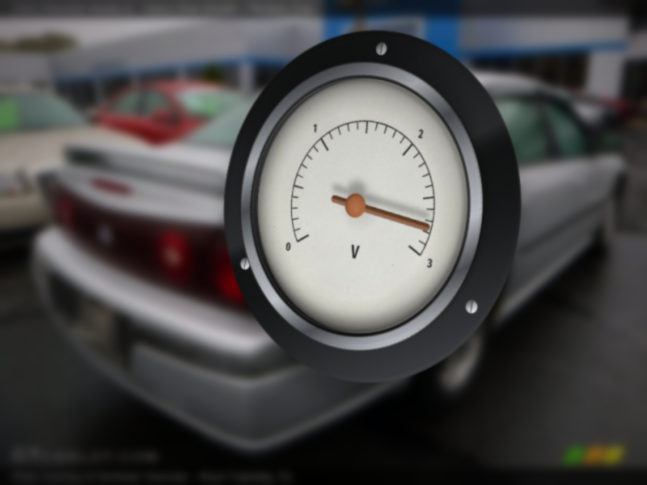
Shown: {"value": 2.75, "unit": "V"}
